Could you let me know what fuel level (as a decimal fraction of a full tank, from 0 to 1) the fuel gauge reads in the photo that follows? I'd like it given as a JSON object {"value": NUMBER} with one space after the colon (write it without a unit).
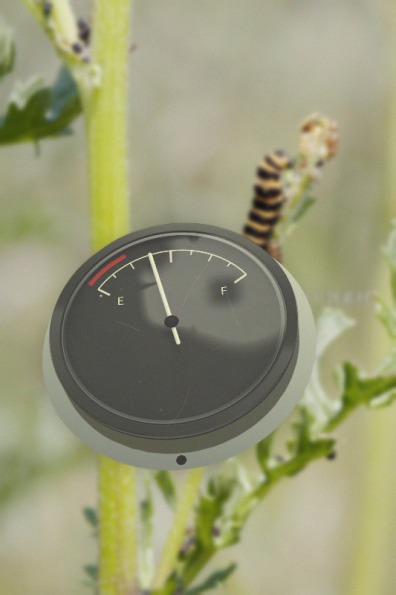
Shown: {"value": 0.375}
